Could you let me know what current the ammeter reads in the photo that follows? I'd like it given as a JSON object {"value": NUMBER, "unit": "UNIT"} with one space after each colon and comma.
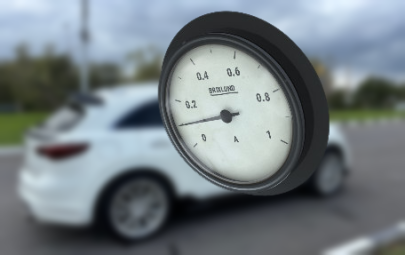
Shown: {"value": 0.1, "unit": "A"}
